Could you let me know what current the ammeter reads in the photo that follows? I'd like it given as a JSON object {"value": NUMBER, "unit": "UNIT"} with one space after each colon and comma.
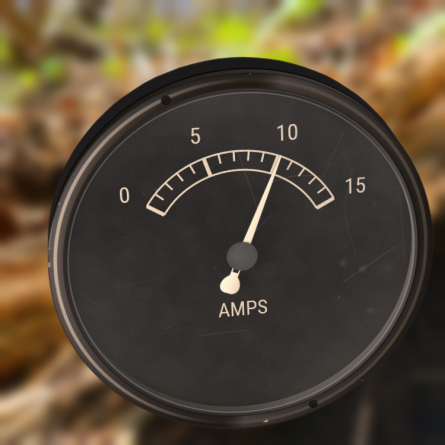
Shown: {"value": 10, "unit": "A"}
